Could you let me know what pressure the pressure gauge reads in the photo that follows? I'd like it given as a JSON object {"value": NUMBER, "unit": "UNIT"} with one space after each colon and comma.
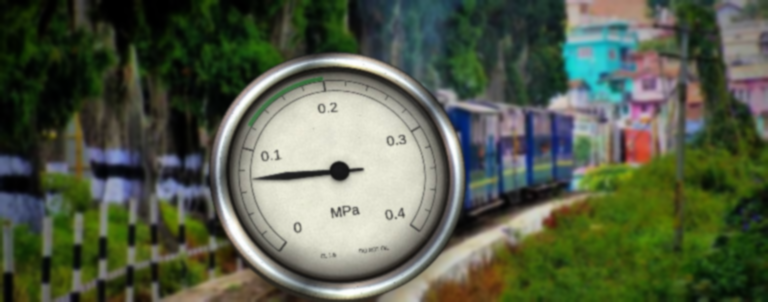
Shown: {"value": 0.07, "unit": "MPa"}
